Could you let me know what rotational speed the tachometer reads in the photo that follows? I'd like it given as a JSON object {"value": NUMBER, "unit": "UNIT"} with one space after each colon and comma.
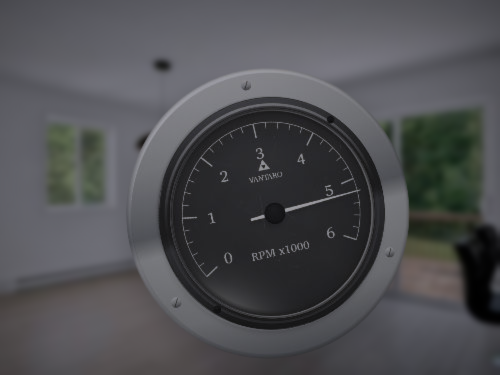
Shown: {"value": 5200, "unit": "rpm"}
